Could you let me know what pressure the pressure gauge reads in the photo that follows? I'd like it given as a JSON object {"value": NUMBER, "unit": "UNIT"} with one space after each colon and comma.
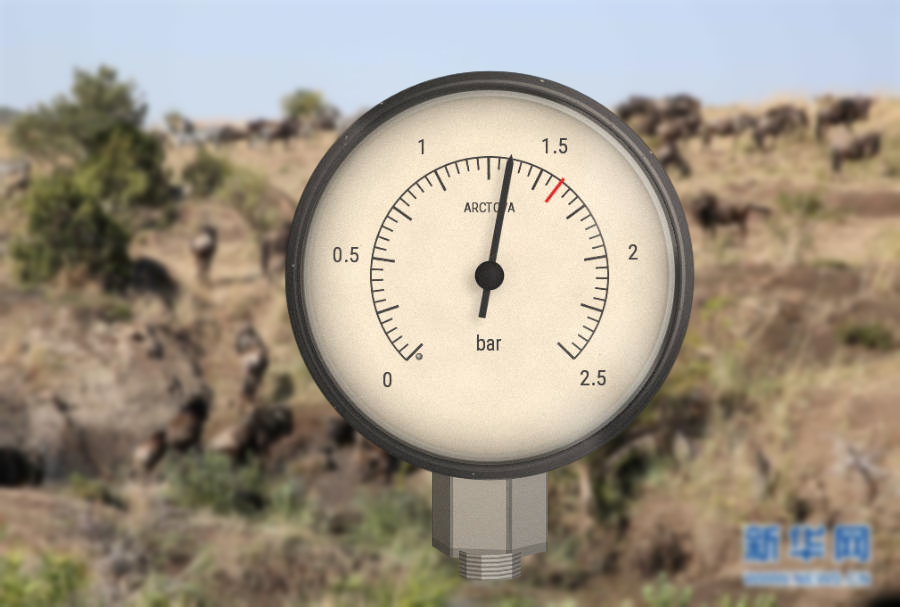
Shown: {"value": 1.35, "unit": "bar"}
